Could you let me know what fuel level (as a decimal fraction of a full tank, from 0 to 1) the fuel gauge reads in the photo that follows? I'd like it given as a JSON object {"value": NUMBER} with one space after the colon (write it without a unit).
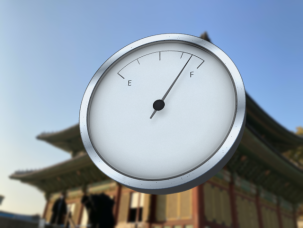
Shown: {"value": 0.875}
